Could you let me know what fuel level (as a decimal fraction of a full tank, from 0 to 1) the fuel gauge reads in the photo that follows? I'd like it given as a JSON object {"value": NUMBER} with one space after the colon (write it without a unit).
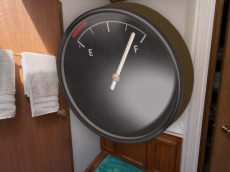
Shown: {"value": 0.875}
